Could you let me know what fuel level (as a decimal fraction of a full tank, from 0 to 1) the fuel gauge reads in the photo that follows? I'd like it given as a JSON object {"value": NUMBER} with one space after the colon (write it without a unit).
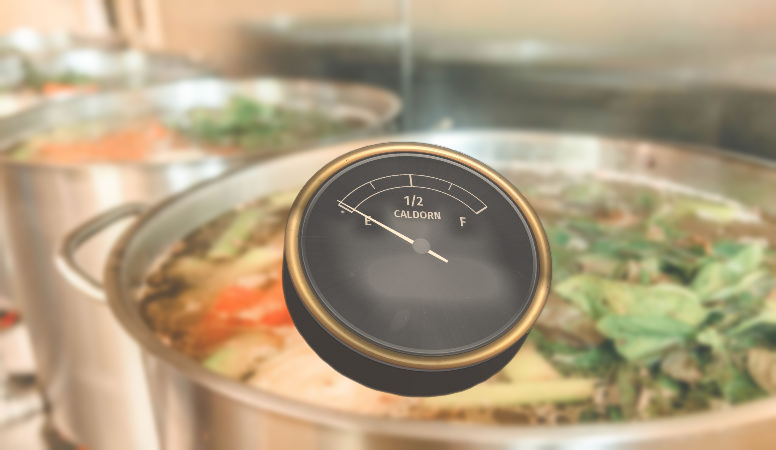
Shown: {"value": 0}
